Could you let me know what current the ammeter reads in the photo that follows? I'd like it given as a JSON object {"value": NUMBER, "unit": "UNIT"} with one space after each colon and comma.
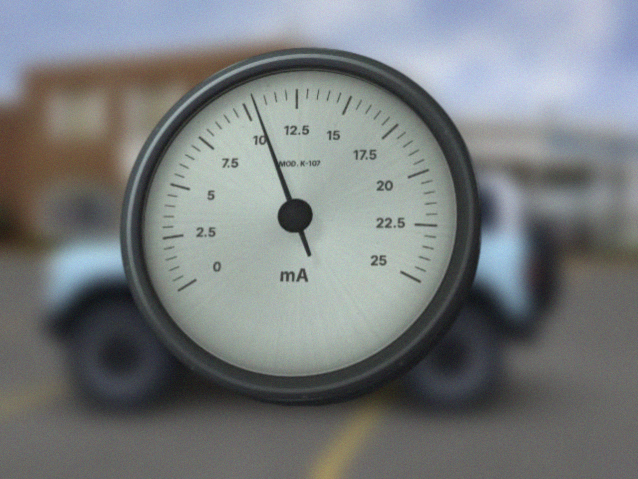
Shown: {"value": 10.5, "unit": "mA"}
